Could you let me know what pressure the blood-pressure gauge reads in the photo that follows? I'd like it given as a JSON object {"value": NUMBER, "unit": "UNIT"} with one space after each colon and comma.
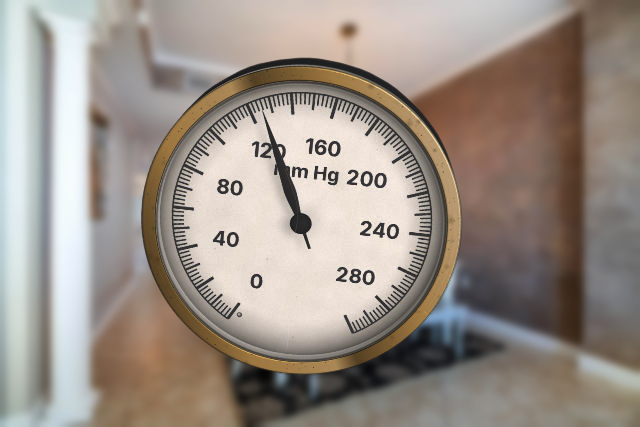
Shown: {"value": 126, "unit": "mmHg"}
